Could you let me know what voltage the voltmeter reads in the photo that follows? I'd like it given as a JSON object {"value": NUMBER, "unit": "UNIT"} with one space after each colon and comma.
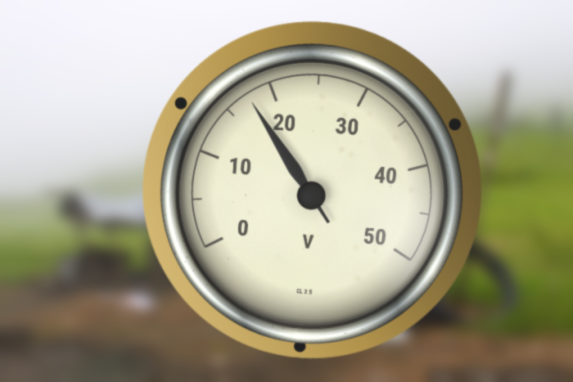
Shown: {"value": 17.5, "unit": "V"}
